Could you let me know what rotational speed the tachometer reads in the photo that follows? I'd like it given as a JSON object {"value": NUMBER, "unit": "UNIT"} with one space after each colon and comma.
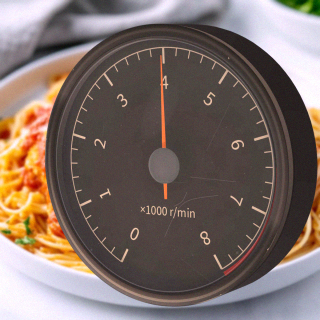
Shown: {"value": 4000, "unit": "rpm"}
